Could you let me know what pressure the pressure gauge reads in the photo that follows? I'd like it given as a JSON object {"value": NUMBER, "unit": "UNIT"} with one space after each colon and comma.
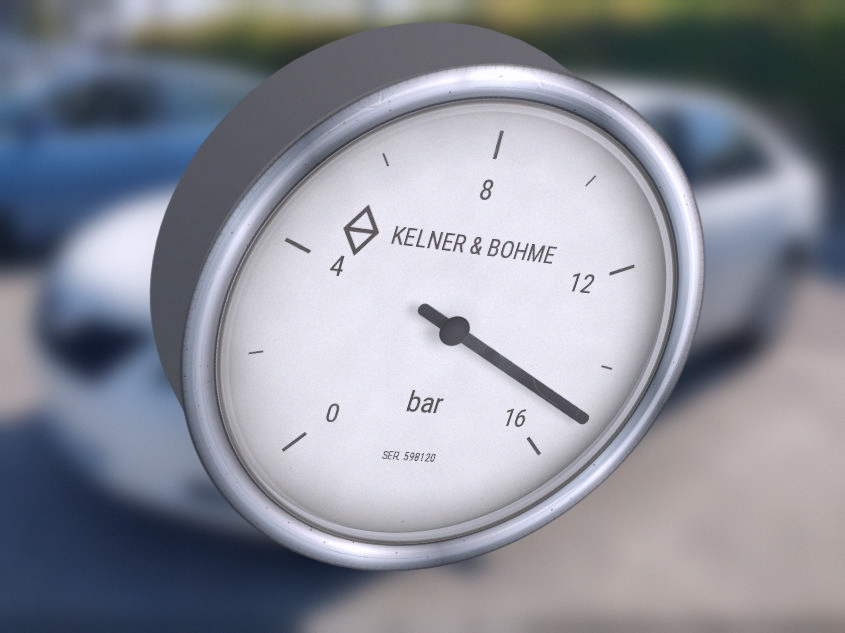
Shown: {"value": 15, "unit": "bar"}
